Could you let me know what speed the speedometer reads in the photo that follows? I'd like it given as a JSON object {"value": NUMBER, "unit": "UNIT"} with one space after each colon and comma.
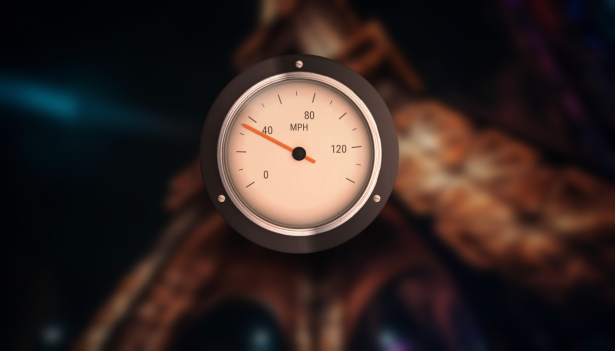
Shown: {"value": 35, "unit": "mph"}
